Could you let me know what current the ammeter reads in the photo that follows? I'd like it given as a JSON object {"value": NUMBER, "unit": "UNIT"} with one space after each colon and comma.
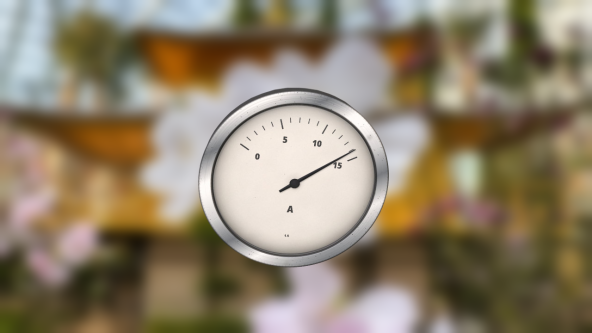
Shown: {"value": 14, "unit": "A"}
